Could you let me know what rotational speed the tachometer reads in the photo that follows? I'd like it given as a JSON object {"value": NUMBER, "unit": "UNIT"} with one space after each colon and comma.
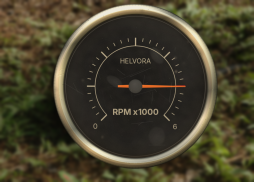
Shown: {"value": 5000, "unit": "rpm"}
